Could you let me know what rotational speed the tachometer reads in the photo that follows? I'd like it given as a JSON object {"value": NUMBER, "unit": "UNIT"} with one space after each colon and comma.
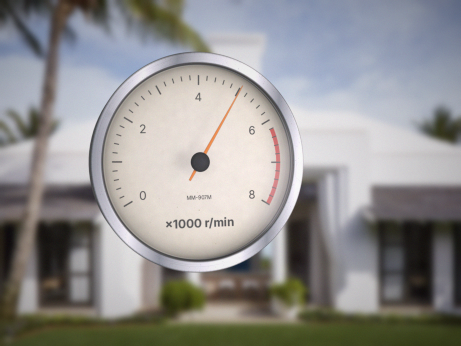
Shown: {"value": 5000, "unit": "rpm"}
